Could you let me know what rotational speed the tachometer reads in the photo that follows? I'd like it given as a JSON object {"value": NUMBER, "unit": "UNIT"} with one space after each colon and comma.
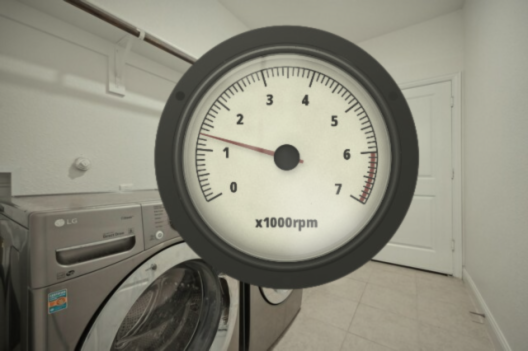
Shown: {"value": 1300, "unit": "rpm"}
